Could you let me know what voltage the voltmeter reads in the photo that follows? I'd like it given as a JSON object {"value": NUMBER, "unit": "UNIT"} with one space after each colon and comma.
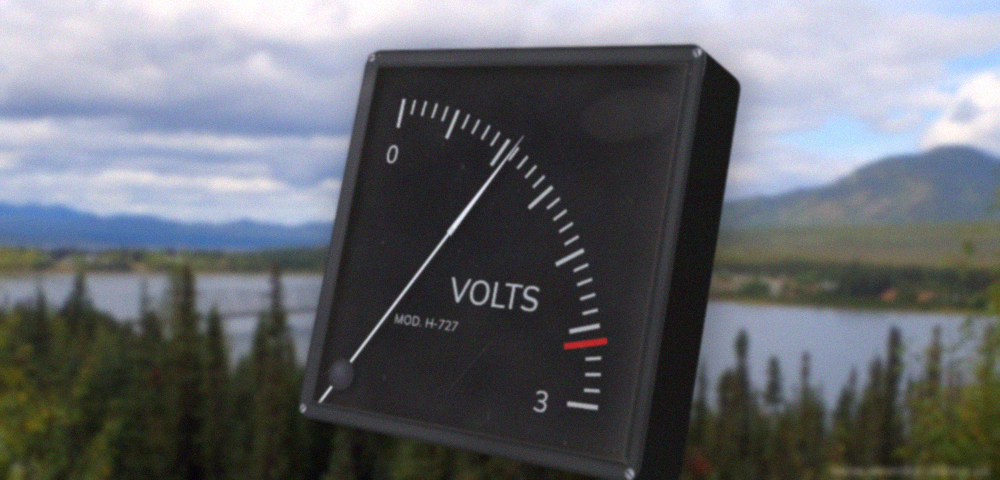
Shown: {"value": 1.1, "unit": "V"}
